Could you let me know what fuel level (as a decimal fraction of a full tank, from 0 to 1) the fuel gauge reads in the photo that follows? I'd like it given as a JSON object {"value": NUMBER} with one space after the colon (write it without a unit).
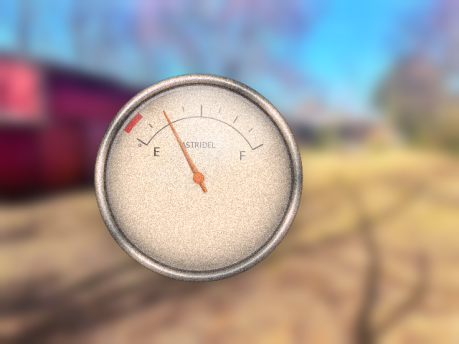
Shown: {"value": 0.25}
